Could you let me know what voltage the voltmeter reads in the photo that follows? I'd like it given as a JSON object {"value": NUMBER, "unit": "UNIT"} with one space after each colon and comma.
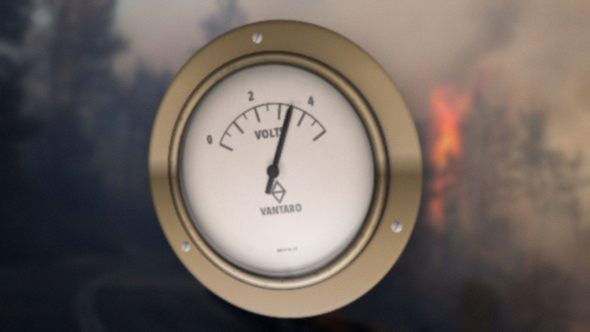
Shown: {"value": 3.5, "unit": "V"}
